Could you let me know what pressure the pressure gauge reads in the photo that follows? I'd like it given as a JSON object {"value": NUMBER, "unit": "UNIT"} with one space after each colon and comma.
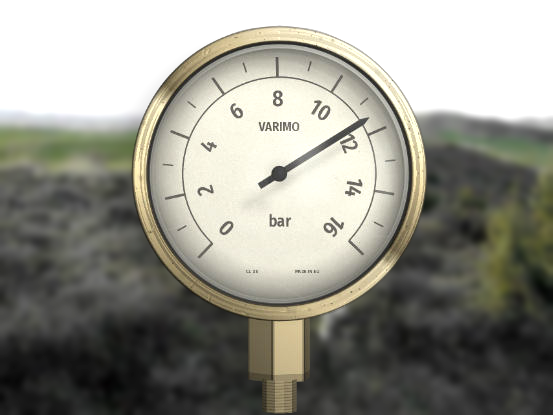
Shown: {"value": 11.5, "unit": "bar"}
